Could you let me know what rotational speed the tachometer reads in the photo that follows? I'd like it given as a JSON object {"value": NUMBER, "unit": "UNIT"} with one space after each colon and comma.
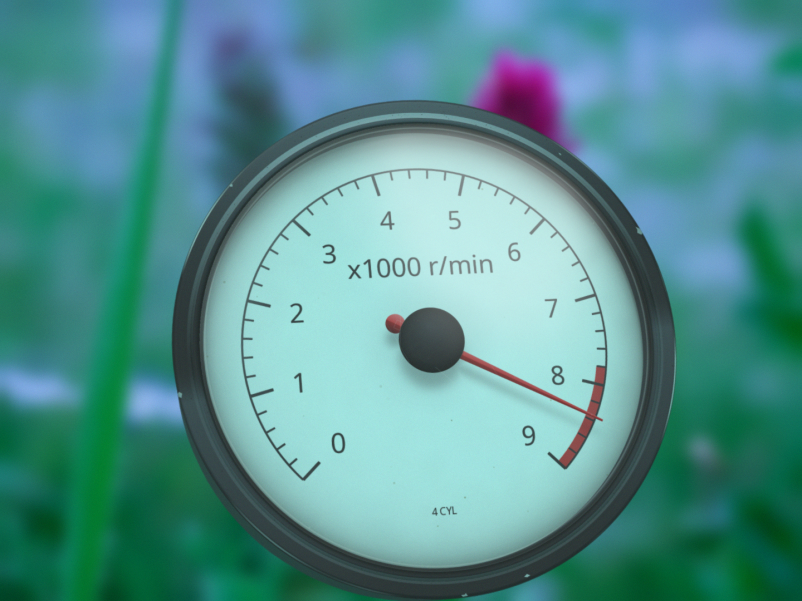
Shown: {"value": 8400, "unit": "rpm"}
